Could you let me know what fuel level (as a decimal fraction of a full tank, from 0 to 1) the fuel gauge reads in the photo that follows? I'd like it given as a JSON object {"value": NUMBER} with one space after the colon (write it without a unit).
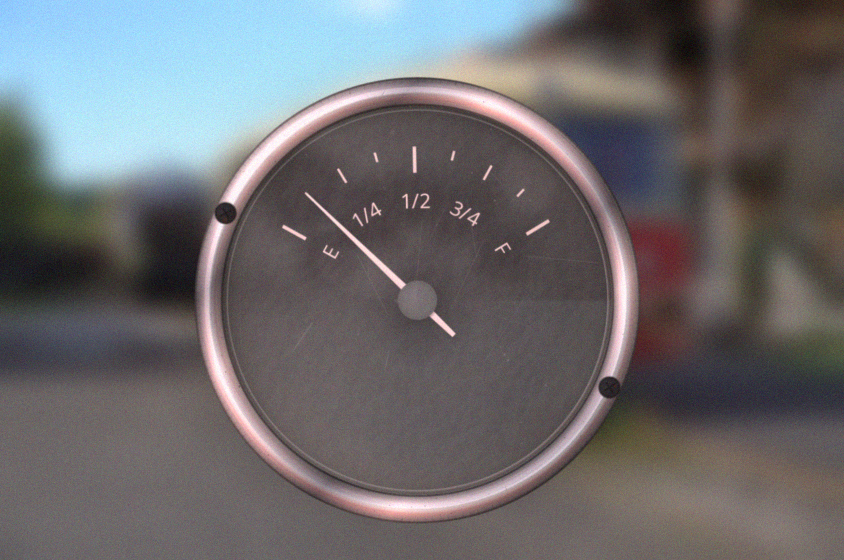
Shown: {"value": 0.125}
